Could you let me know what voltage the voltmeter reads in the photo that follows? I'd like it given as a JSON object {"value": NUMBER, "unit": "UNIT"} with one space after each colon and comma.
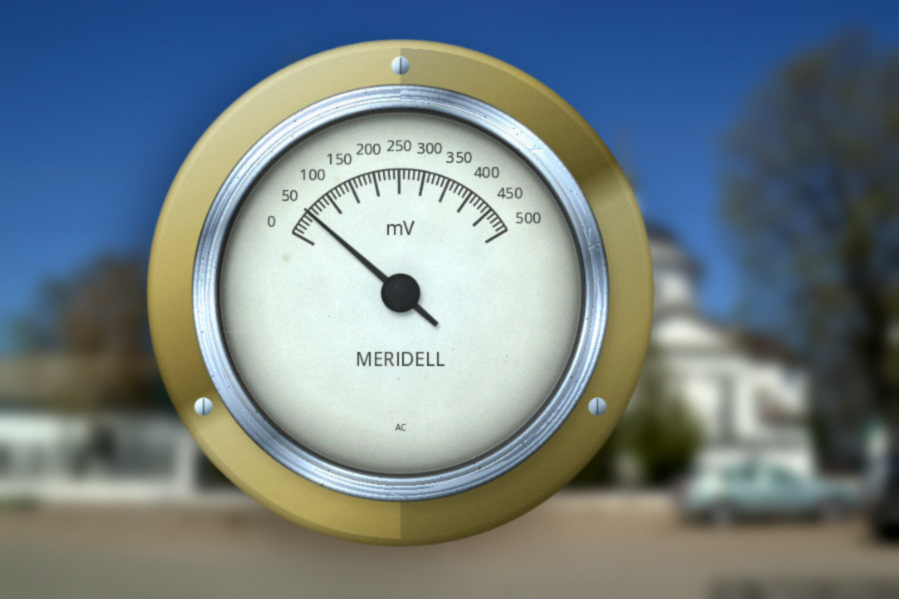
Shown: {"value": 50, "unit": "mV"}
